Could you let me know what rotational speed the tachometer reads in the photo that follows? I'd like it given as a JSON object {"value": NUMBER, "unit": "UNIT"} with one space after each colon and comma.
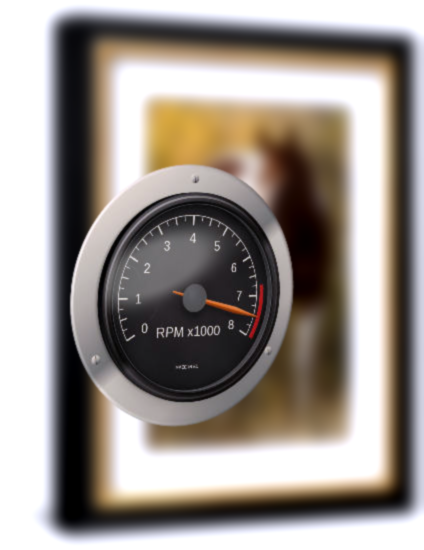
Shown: {"value": 7500, "unit": "rpm"}
